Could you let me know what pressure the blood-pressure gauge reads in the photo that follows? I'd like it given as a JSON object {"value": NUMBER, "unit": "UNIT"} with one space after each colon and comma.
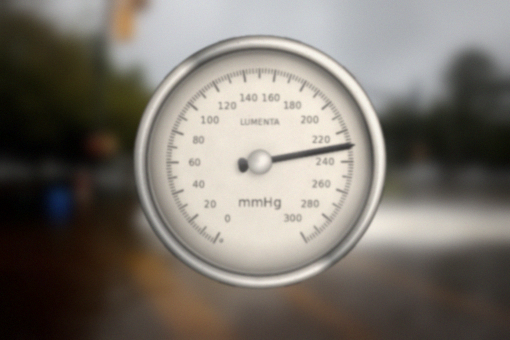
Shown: {"value": 230, "unit": "mmHg"}
